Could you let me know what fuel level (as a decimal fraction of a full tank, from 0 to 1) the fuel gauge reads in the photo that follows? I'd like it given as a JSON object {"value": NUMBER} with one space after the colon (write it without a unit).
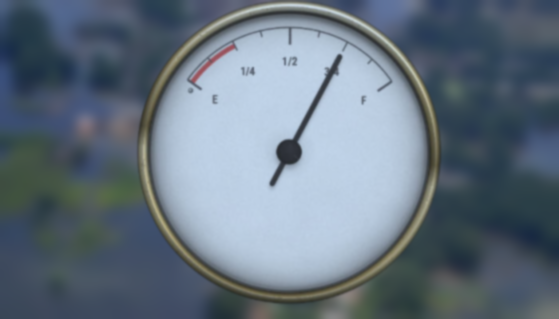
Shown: {"value": 0.75}
